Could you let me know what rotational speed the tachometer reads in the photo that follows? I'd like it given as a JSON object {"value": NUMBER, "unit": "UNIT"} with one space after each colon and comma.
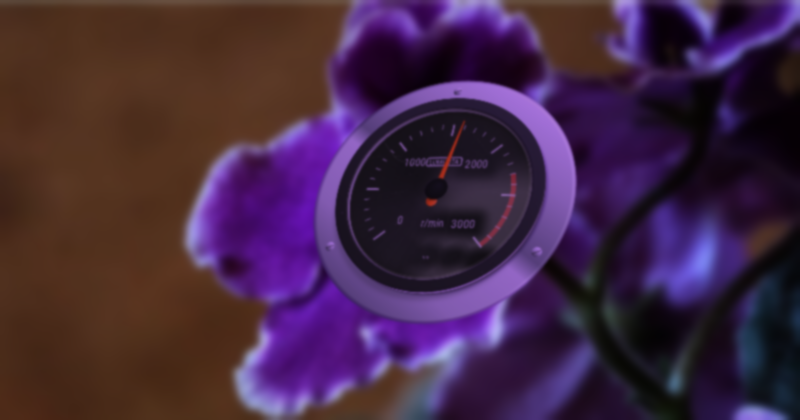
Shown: {"value": 1600, "unit": "rpm"}
